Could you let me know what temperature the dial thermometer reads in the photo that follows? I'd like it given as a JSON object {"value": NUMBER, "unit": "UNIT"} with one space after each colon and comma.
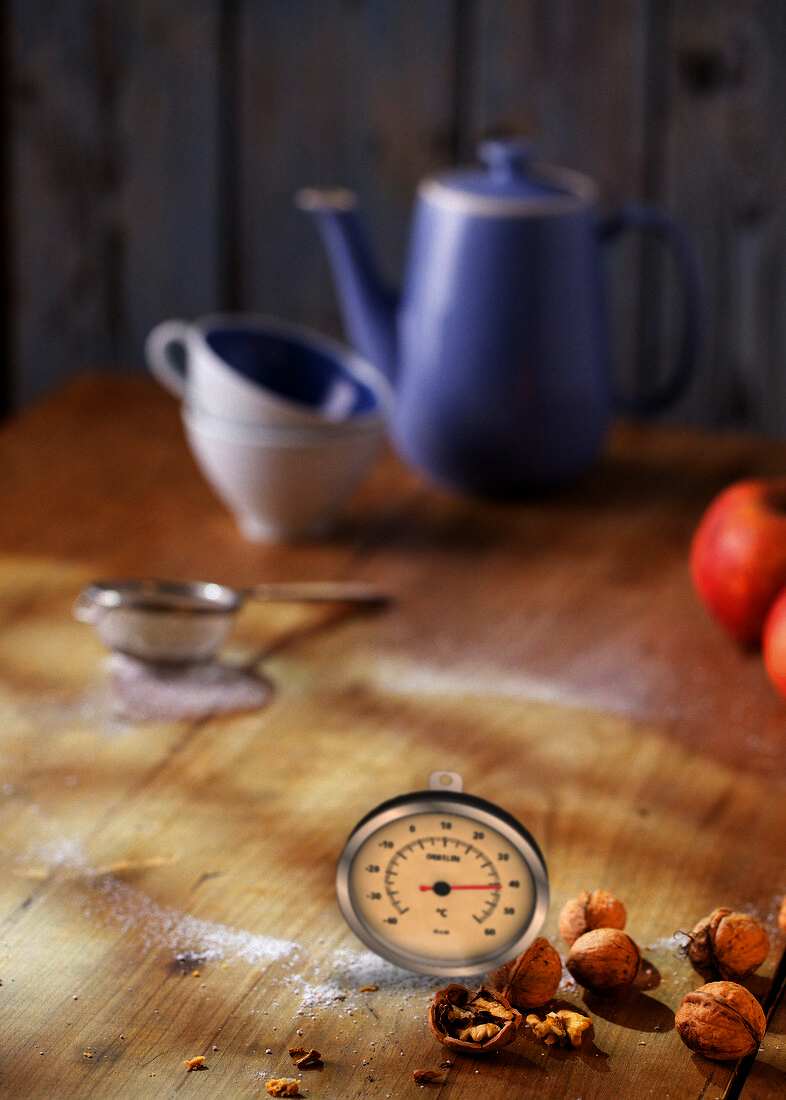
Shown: {"value": 40, "unit": "°C"}
